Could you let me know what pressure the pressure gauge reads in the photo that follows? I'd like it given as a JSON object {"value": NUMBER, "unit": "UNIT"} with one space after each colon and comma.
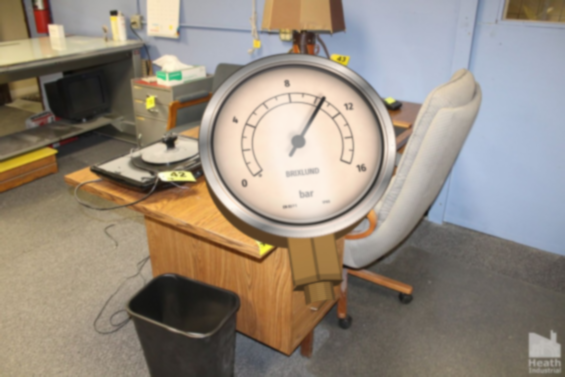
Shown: {"value": 10.5, "unit": "bar"}
